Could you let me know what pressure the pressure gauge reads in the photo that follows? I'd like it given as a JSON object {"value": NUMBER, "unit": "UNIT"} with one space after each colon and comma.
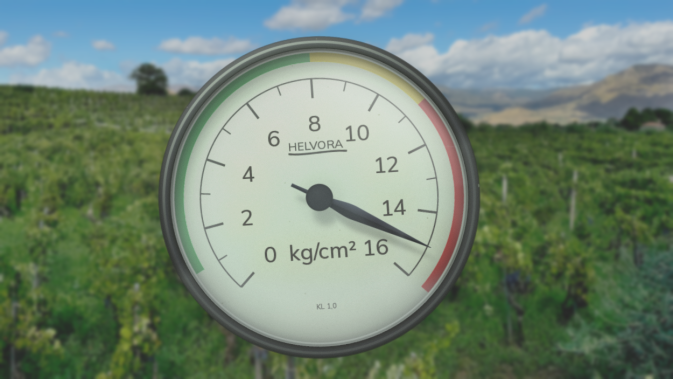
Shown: {"value": 15, "unit": "kg/cm²"}
